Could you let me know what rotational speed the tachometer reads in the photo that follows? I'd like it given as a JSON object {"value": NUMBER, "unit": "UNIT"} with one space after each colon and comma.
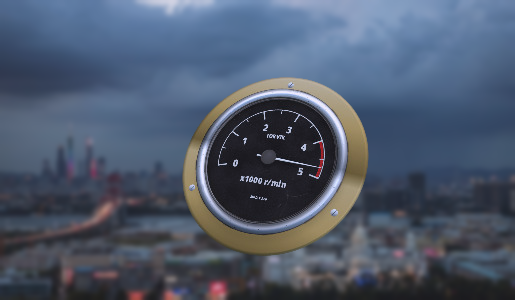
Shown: {"value": 4750, "unit": "rpm"}
